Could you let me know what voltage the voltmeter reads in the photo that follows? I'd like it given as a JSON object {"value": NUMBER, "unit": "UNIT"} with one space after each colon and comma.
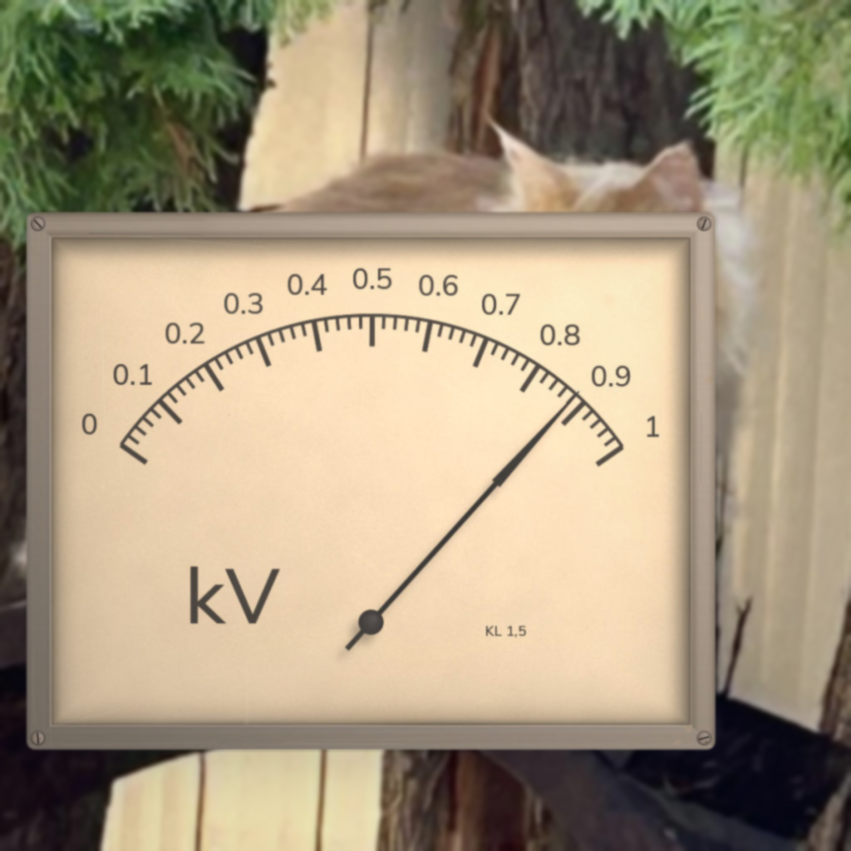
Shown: {"value": 0.88, "unit": "kV"}
